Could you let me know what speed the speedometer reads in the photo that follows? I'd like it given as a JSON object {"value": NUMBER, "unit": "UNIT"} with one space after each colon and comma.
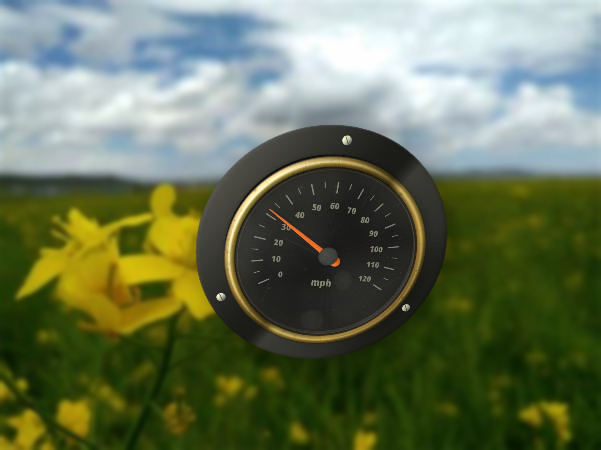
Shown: {"value": 32.5, "unit": "mph"}
